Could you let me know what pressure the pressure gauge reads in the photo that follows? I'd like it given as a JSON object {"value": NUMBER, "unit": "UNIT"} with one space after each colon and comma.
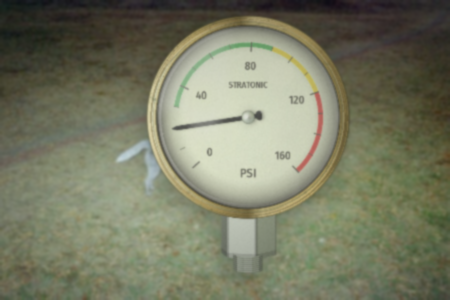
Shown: {"value": 20, "unit": "psi"}
